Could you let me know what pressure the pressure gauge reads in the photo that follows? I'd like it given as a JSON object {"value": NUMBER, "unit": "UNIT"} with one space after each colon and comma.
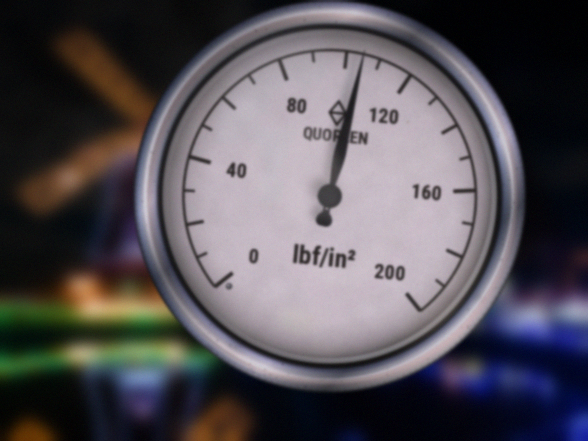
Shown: {"value": 105, "unit": "psi"}
